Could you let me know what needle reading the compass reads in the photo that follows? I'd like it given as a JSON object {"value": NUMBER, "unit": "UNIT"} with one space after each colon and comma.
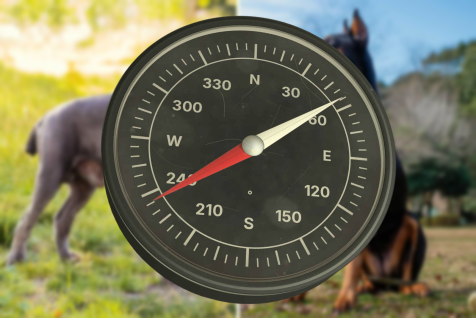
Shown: {"value": 235, "unit": "°"}
